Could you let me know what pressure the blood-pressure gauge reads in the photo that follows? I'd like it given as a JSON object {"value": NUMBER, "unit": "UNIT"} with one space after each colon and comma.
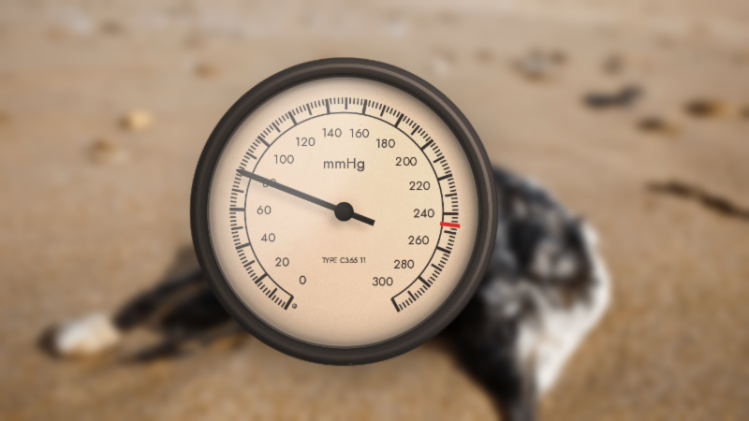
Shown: {"value": 80, "unit": "mmHg"}
